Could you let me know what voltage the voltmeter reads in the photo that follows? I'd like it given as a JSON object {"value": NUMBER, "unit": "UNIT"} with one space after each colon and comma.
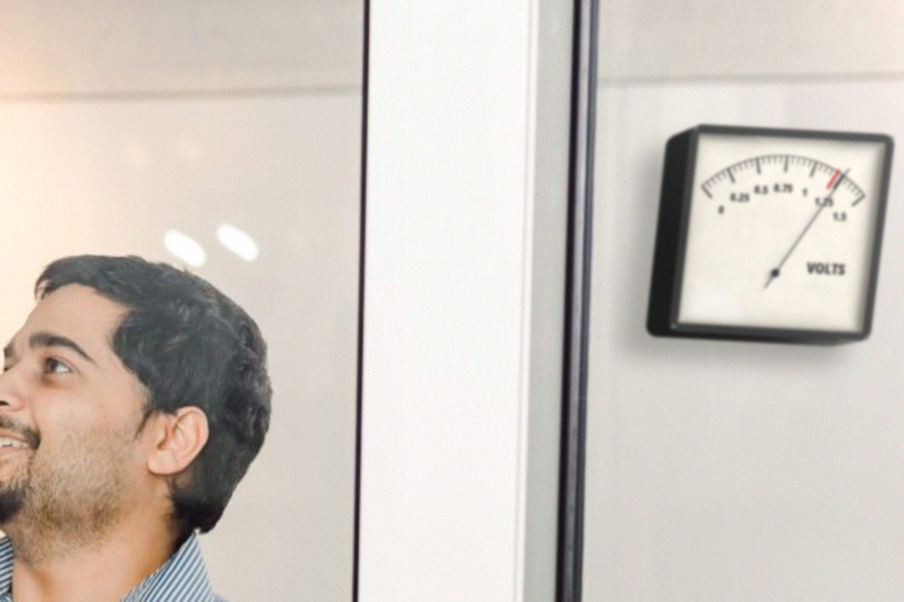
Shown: {"value": 1.25, "unit": "V"}
